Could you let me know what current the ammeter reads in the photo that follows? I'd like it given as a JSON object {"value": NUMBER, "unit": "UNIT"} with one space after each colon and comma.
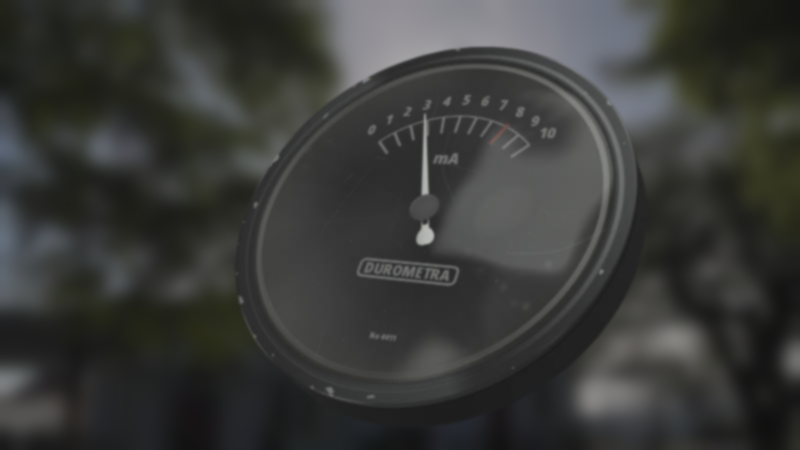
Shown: {"value": 3, "unit": "mA"}
